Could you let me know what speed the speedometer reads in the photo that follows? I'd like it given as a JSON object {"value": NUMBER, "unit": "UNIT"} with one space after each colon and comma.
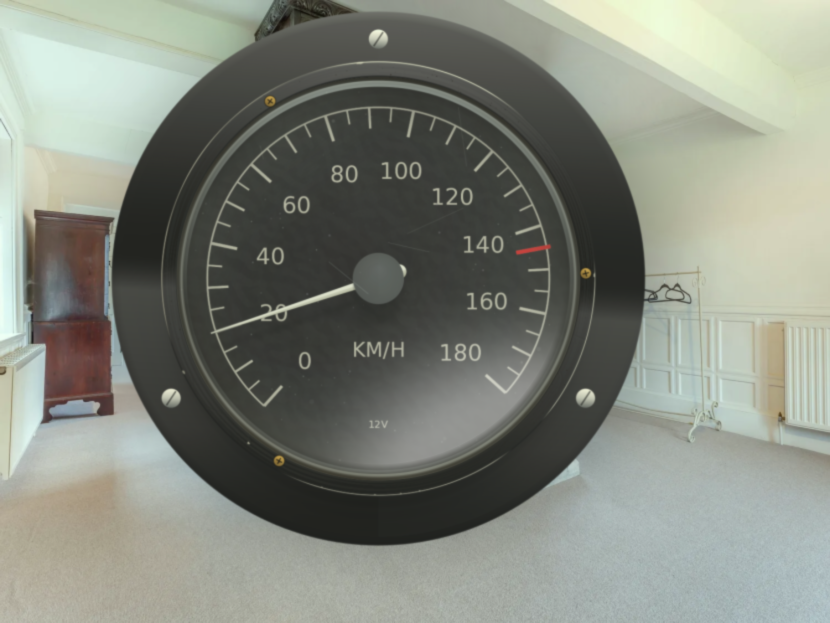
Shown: {"value": 20, "unit": "km/h"}
